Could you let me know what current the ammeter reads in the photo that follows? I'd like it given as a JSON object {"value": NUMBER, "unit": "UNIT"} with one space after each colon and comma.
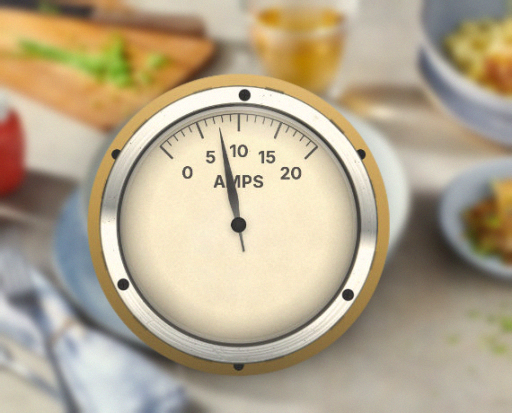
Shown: {"value": 7.5, "unit": "A"}
